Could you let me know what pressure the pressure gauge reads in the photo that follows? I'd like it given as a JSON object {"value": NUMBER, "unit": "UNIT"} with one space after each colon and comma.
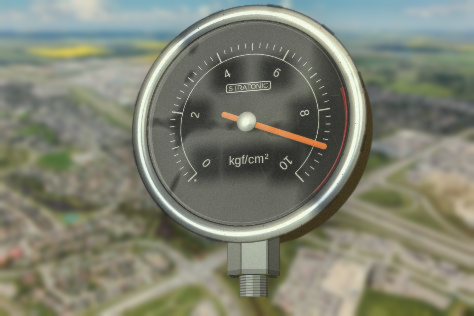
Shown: {"value": 9, "unit": "kg/cm²"}
